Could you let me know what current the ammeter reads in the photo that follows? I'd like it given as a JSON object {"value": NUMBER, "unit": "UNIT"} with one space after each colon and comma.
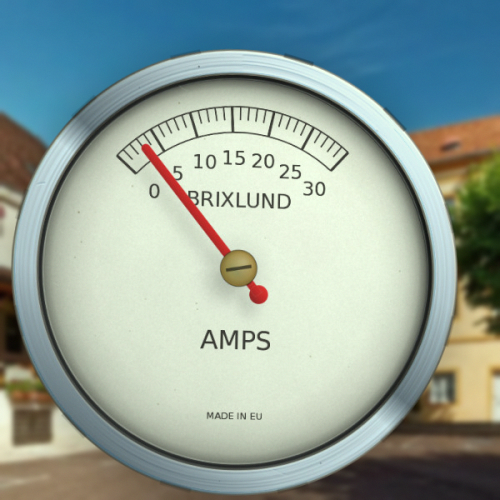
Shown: {"value": 3, "unit": "A"}
